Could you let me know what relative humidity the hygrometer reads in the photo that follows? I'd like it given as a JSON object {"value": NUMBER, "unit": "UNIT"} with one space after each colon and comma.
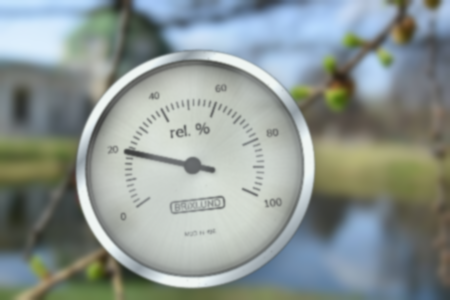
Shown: {"value": 20, "unit": "%"}
